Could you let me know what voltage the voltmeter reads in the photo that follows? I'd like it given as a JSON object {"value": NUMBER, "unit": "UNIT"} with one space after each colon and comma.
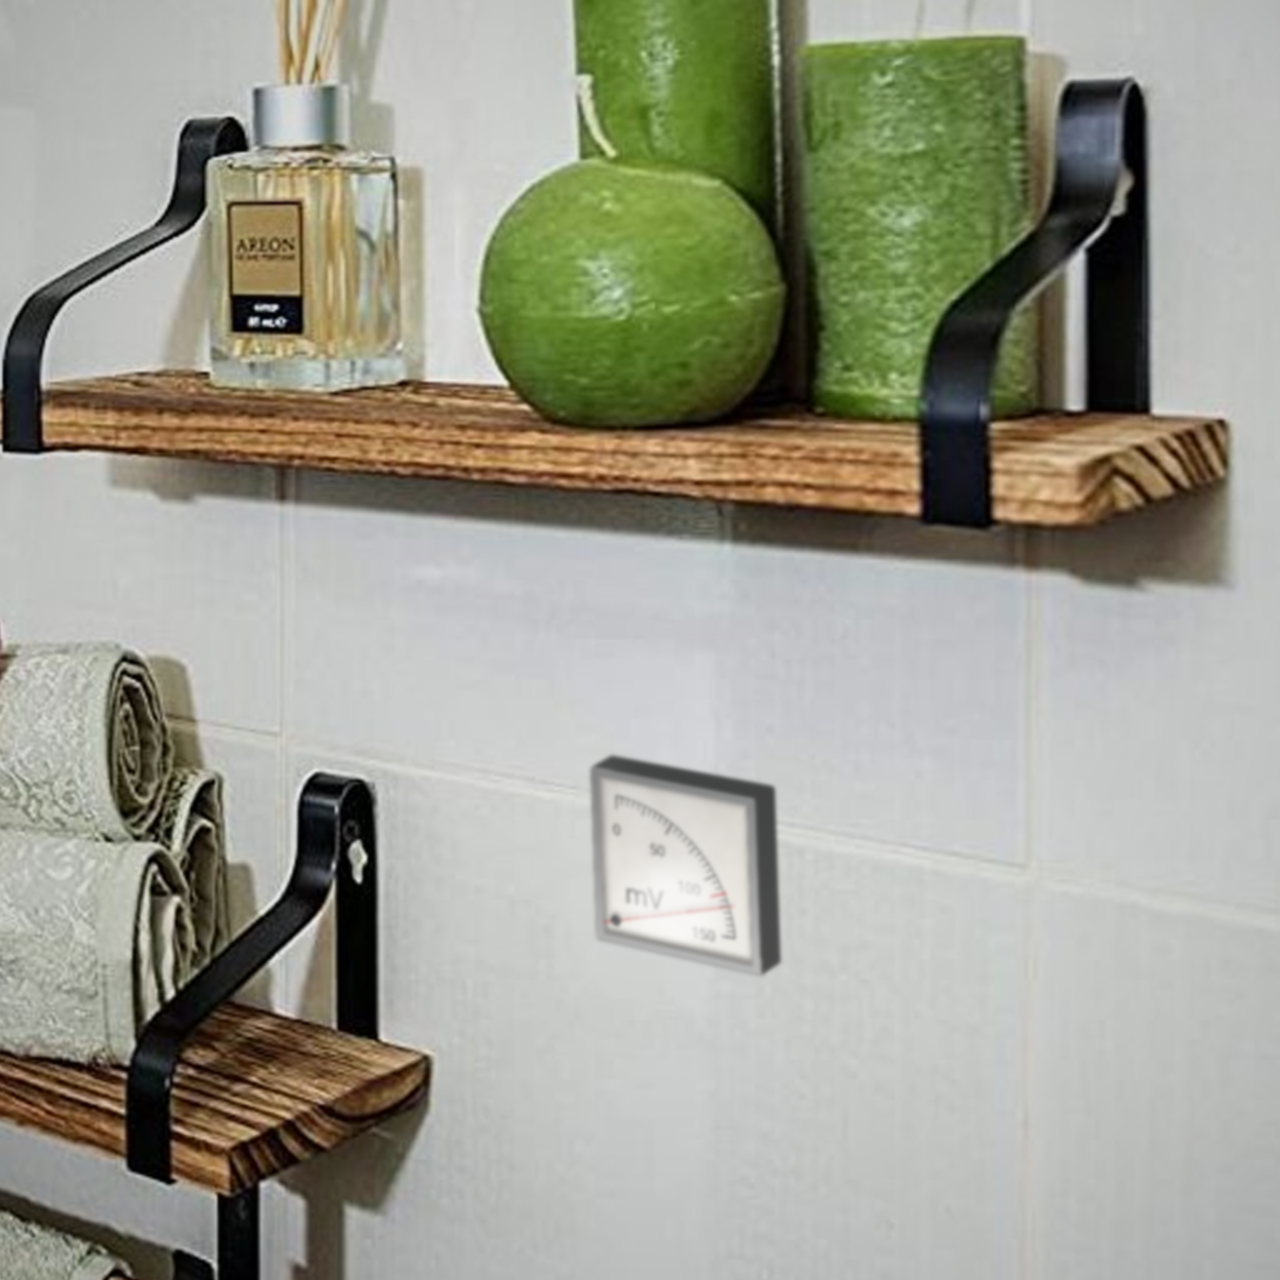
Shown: {"value": 125, "unit": "mV"}
